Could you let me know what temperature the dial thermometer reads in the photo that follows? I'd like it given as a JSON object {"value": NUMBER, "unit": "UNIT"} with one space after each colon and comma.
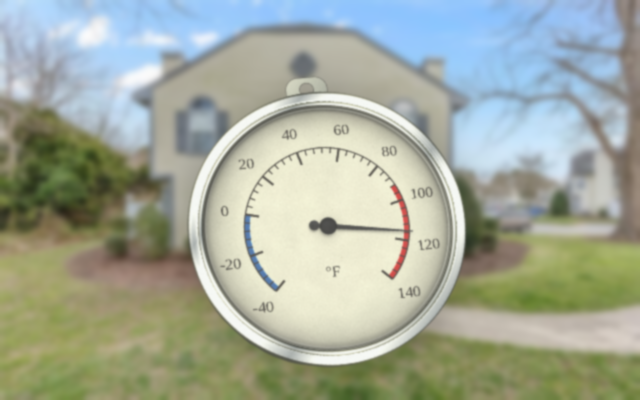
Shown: {"value": 116, "unit": "°F"}
